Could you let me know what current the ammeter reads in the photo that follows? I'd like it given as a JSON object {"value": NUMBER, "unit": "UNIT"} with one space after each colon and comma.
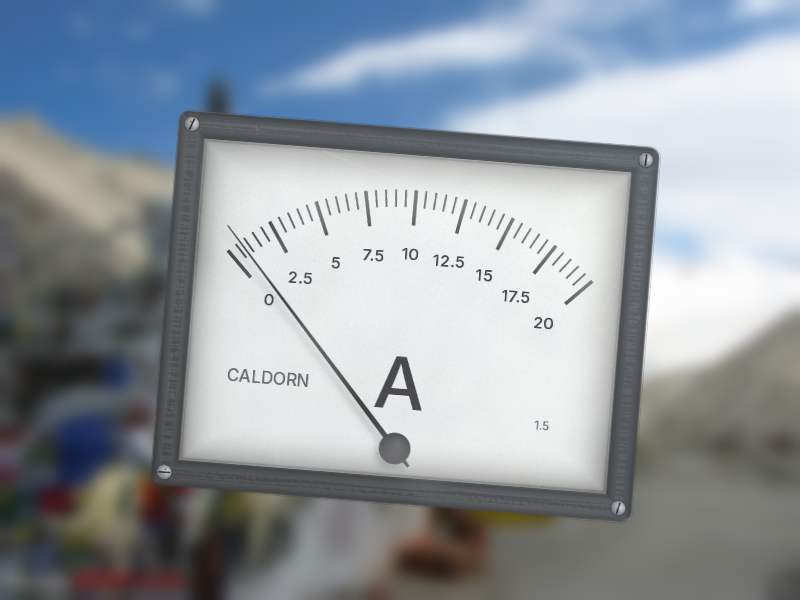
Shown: {"value": 0.75, "unit": "A"}
